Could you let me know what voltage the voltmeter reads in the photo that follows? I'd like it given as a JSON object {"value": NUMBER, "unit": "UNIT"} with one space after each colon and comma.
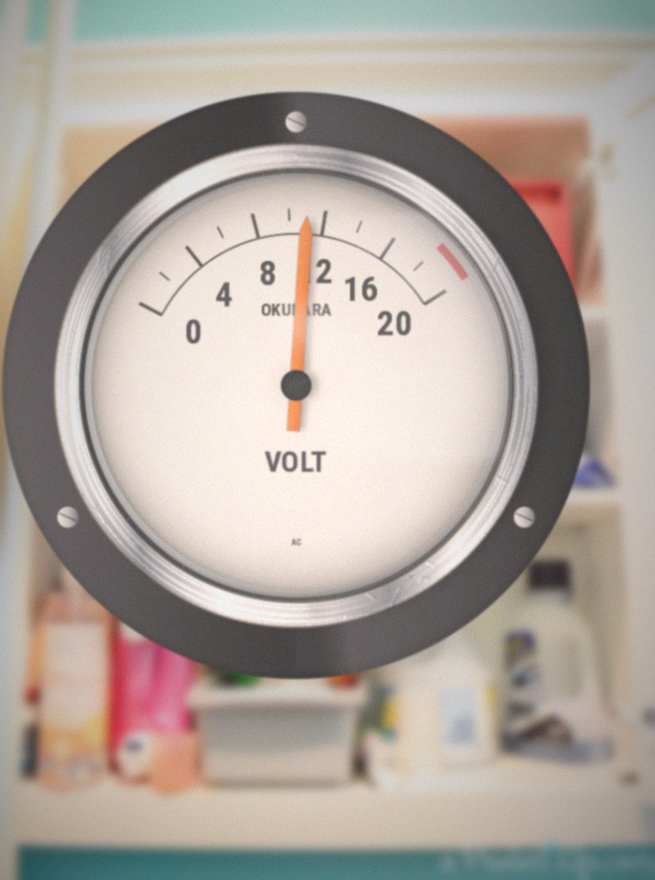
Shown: {"value": 11, "unit": "V"}
